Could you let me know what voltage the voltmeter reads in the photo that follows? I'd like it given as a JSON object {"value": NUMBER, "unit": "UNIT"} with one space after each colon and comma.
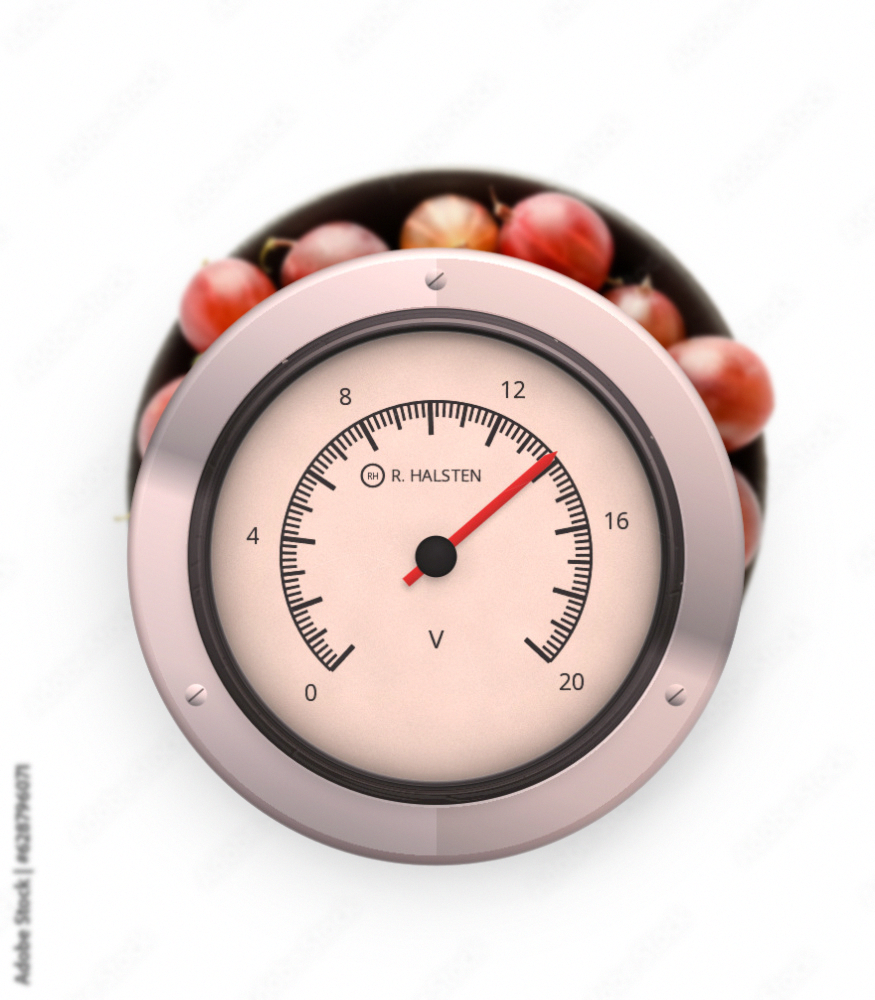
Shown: {"value": 13.8, "unit": "V"}
